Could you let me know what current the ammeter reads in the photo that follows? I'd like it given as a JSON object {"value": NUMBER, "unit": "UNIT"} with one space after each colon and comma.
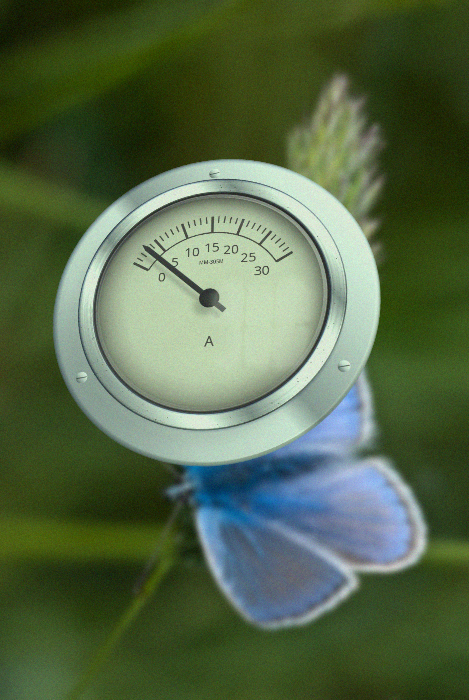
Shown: {"value": 3, "unit": "A"}
